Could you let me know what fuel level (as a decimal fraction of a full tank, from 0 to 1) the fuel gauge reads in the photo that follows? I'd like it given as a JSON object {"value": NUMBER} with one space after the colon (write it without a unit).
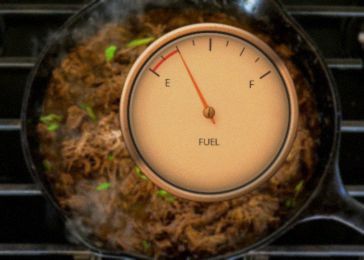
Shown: {"value": 0.25}
